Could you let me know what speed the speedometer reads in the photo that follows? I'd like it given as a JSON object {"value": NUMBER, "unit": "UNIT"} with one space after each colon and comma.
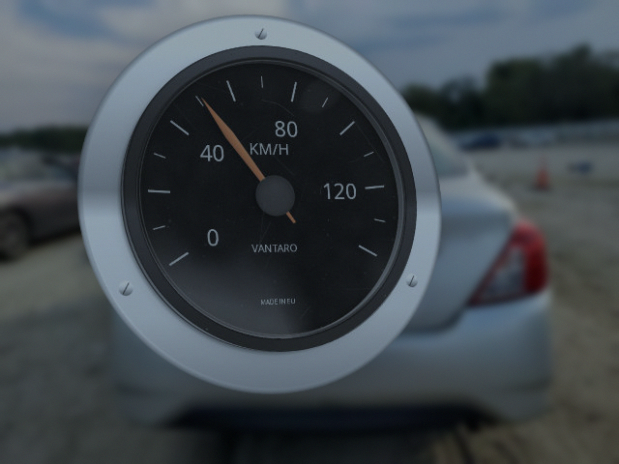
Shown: {"value": 50, "unit": "km/h"}
